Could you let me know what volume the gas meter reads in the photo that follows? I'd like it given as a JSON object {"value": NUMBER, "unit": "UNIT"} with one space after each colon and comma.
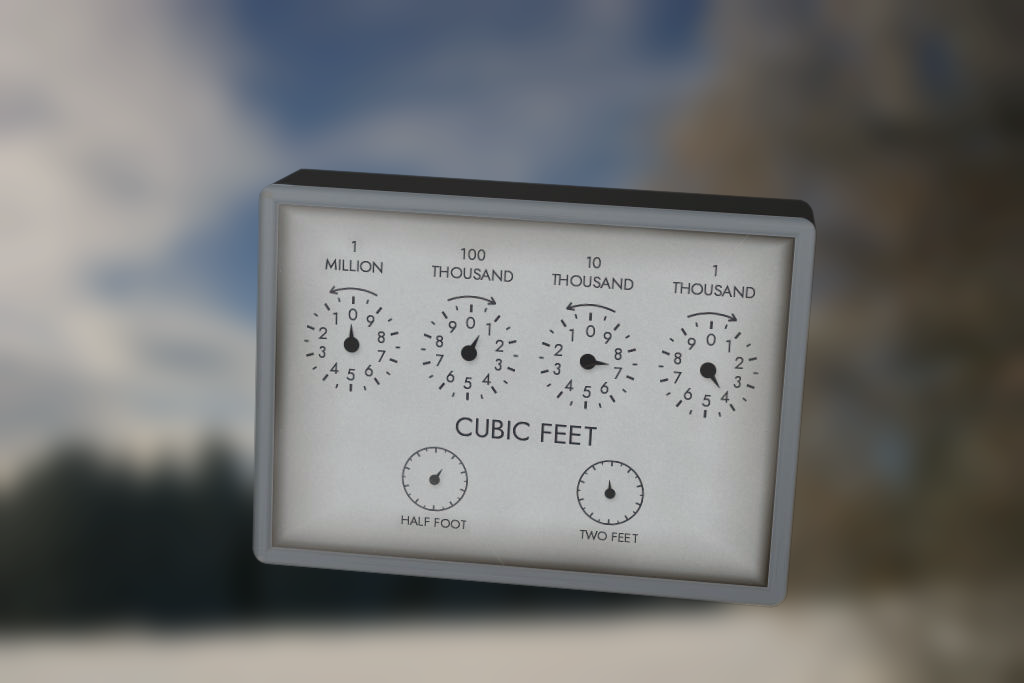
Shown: {"value": 7400, "unit": "ft³"}
